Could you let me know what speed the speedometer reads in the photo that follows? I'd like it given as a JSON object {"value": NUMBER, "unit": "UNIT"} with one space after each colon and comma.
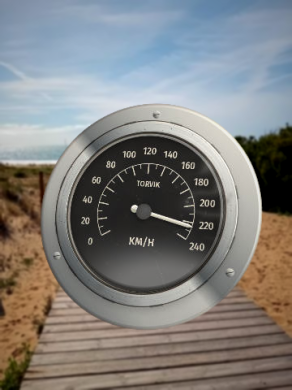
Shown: {"value": 225, "unit": "km/h"}
